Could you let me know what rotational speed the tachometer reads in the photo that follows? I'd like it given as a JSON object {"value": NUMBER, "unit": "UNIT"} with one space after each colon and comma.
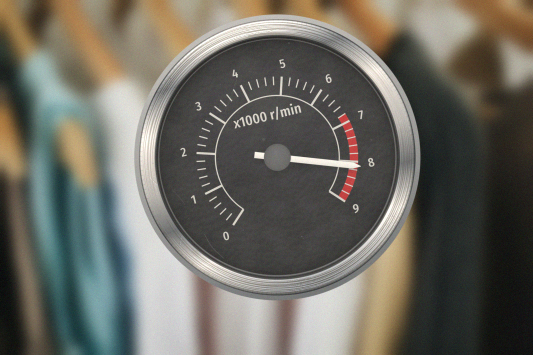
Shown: {"value": 8100, "unit": "rpm"}
